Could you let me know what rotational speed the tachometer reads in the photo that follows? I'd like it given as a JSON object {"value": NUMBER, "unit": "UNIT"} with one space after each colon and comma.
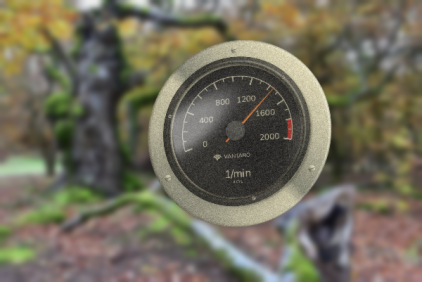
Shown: {"value": 1450, "unit": "rpm"}
